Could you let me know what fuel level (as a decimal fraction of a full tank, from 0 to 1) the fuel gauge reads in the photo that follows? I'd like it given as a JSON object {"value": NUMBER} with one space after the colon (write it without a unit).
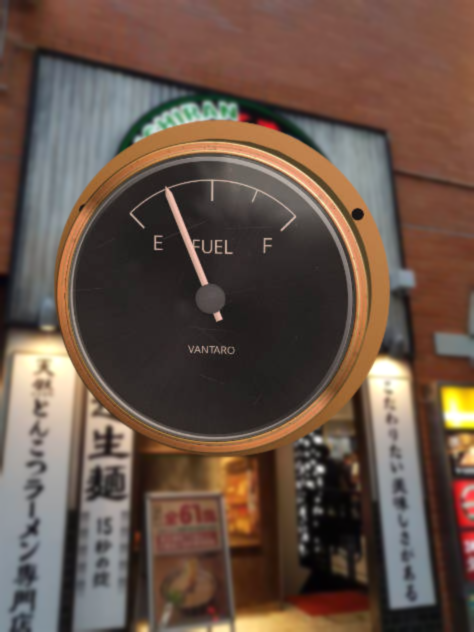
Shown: {"value": 0.25}
